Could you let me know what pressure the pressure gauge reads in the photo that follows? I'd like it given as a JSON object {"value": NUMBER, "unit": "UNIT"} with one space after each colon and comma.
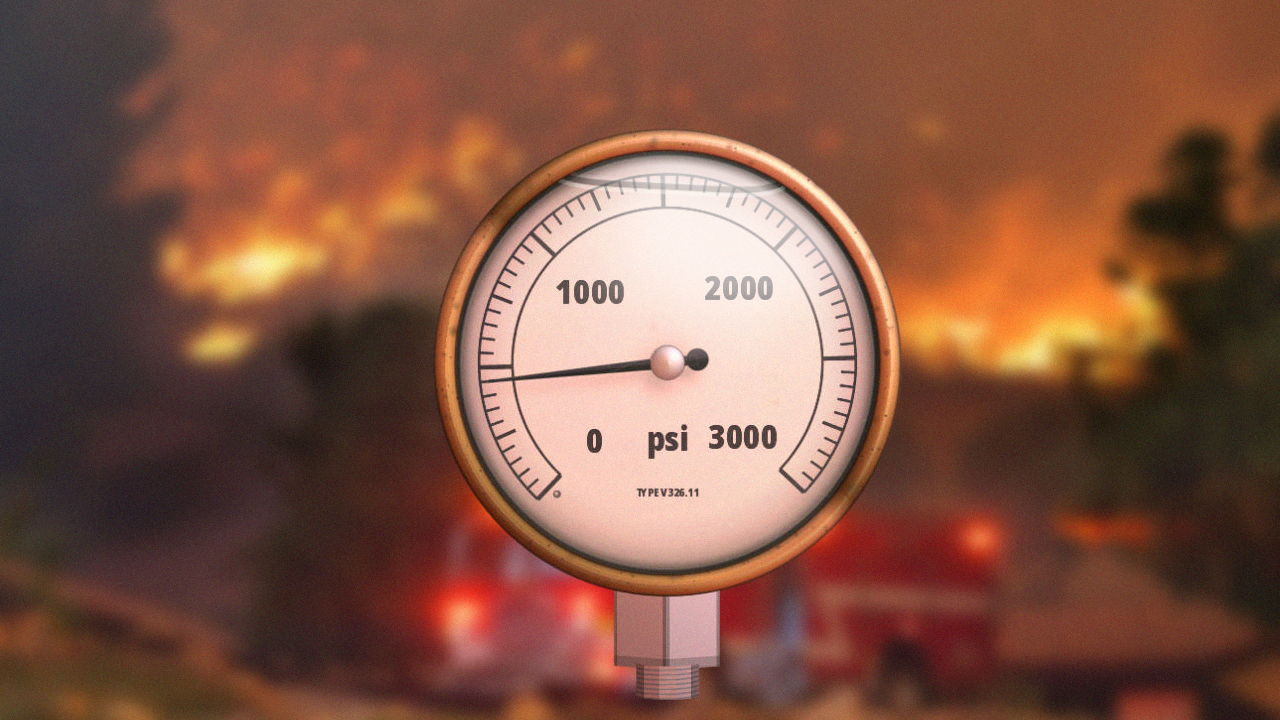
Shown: {"value": 450, "unit": "psi"}
